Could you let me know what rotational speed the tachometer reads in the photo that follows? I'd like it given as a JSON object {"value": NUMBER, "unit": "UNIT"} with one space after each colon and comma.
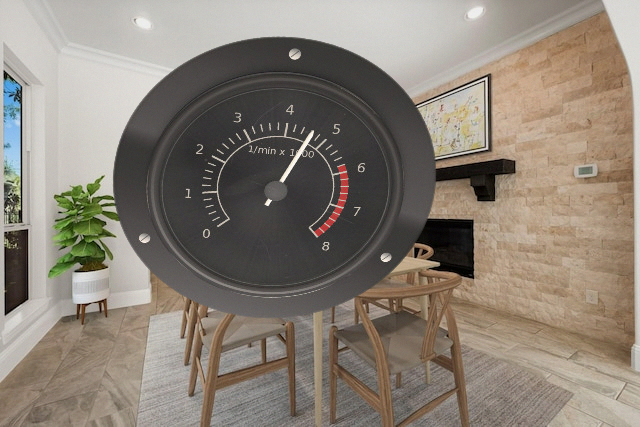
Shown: {"value": 4600, "unit": "rpm"}
